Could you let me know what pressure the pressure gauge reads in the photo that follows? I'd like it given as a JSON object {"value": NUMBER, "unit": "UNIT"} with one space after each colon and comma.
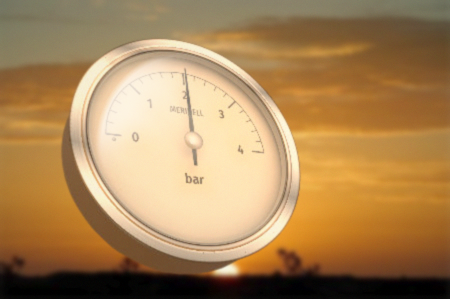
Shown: {"value": 2, "unit": "bar"}
